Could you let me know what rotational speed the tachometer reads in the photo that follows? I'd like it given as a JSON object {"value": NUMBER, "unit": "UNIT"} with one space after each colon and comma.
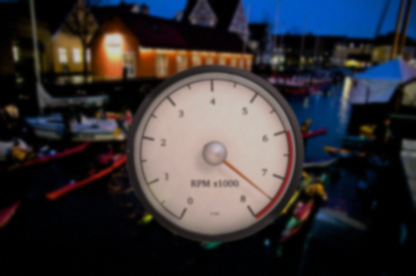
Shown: {"value": 7500, "unit": "rpm"}
